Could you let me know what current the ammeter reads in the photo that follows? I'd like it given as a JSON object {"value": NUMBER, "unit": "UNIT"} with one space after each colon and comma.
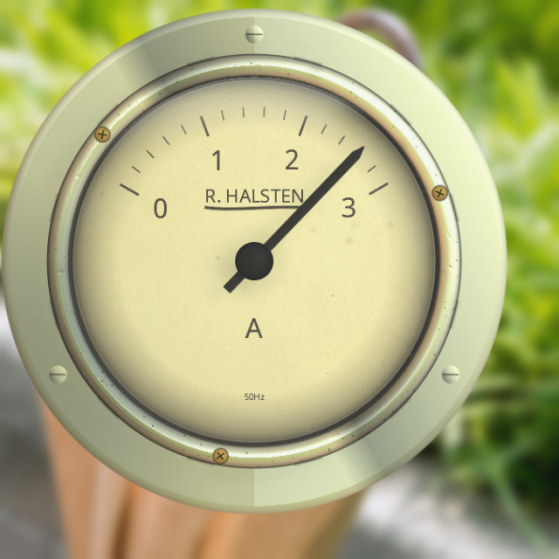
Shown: {"value": 2.6, "unit": "A"}
